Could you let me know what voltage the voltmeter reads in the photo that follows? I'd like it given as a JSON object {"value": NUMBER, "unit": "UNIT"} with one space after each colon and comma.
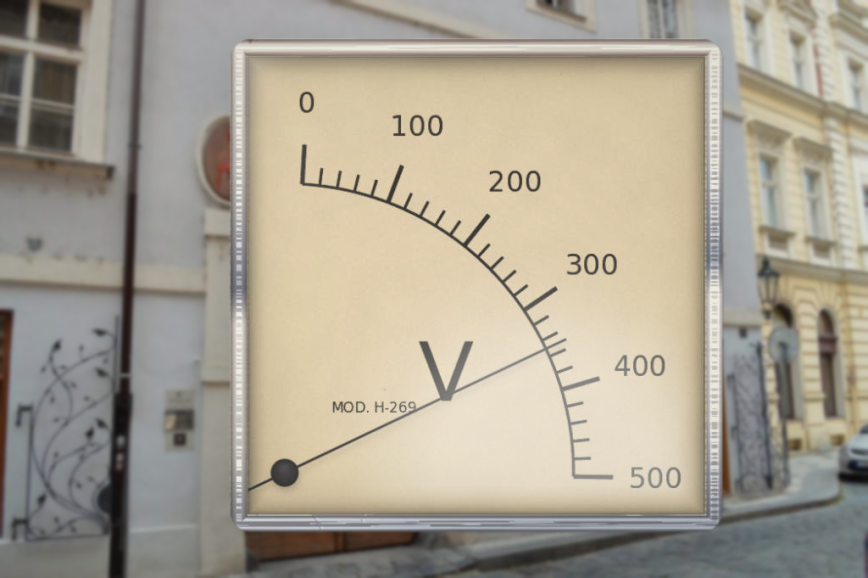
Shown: {"value": 350, "unit": "V"}
